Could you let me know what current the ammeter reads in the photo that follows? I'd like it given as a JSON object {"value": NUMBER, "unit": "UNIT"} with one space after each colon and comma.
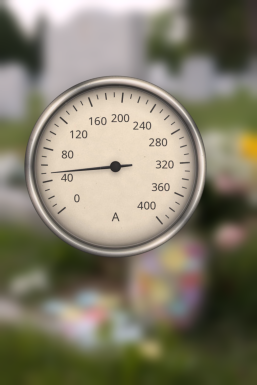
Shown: {"value": 50, "unit": "A"}
